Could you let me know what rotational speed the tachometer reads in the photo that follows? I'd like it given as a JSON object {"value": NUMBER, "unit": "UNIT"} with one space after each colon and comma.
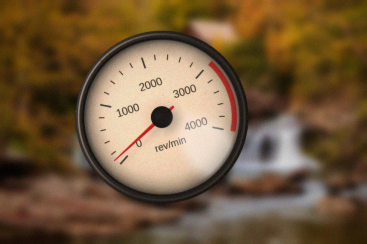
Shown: {"value": 100, "unit": "rpm"}
